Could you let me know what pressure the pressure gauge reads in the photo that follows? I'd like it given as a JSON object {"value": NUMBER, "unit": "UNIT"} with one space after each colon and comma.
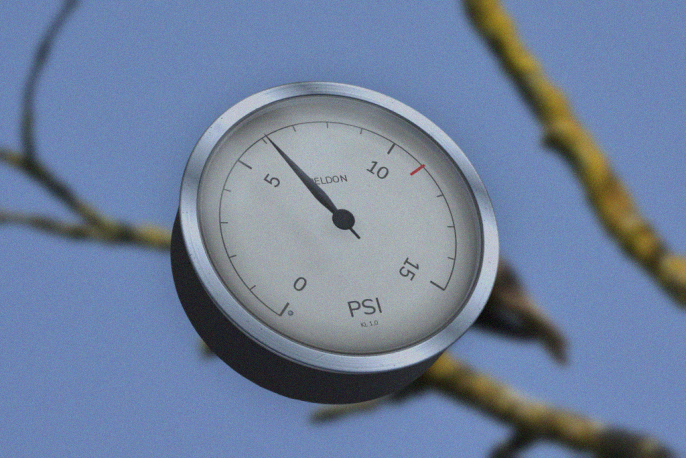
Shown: {"value": 6, "unit": "psi"}
